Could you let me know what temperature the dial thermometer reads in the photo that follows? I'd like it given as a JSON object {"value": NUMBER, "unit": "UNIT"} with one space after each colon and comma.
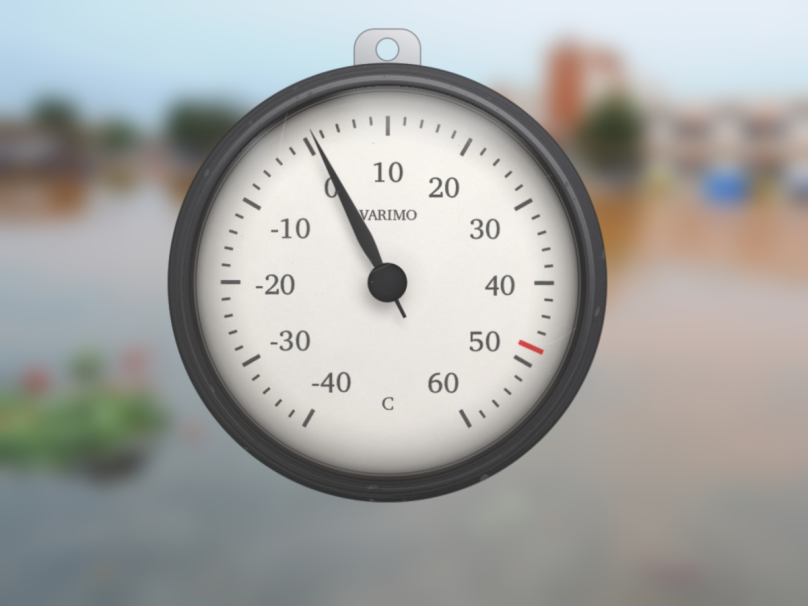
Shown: {"value": 1, "unit": "°C"}
